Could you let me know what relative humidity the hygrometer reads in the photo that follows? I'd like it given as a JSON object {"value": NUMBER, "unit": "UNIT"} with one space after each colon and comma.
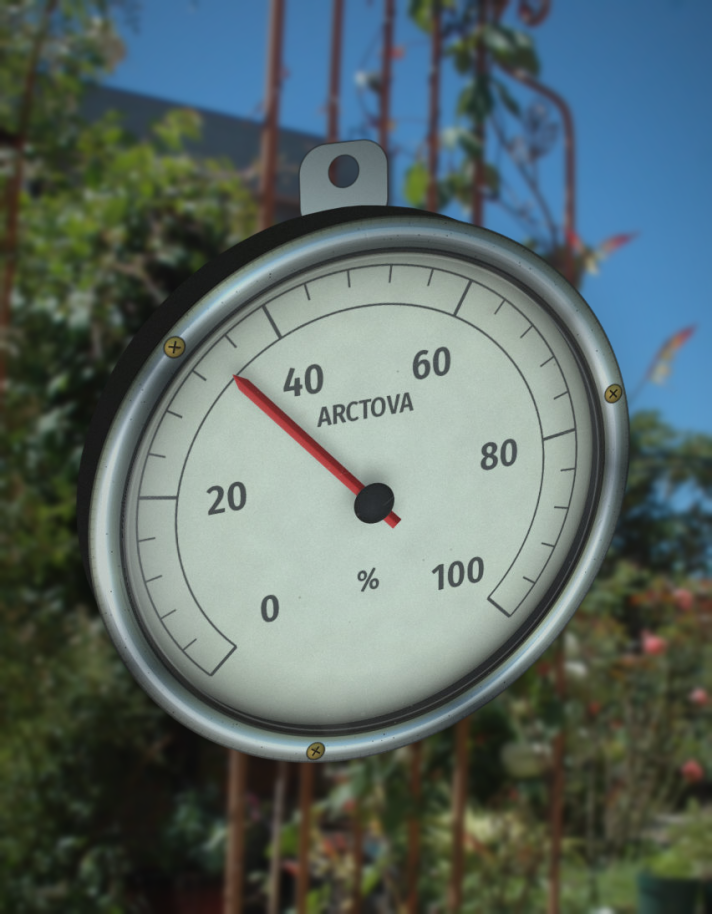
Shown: {"value": 34, "unit": "%"}
